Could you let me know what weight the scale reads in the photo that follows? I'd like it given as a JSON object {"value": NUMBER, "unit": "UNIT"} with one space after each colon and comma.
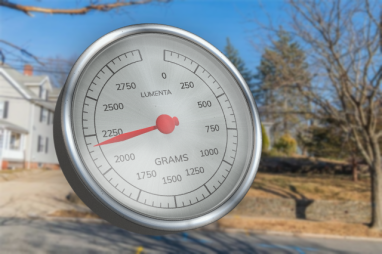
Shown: {"value": 2175, "unit": "g"}
